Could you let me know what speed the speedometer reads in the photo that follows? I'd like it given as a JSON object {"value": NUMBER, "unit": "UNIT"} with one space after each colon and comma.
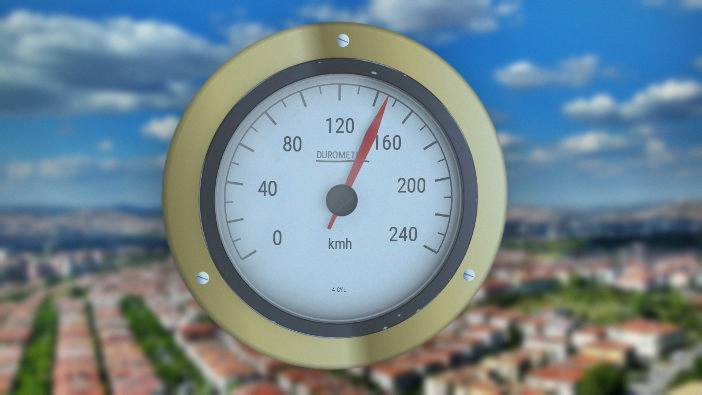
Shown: {"value": 145, "unit": "km/h"}
